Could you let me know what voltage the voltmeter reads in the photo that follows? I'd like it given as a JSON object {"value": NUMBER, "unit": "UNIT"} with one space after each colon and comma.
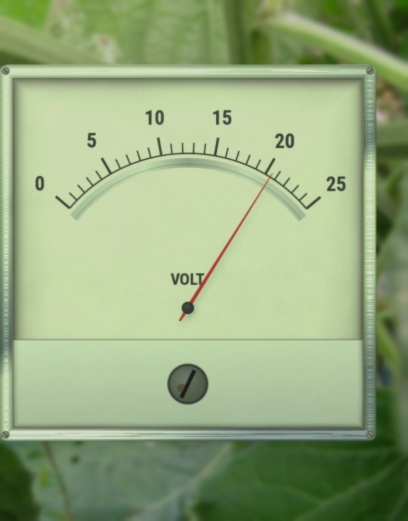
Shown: {"value": 20.5, "unit": "V"}
